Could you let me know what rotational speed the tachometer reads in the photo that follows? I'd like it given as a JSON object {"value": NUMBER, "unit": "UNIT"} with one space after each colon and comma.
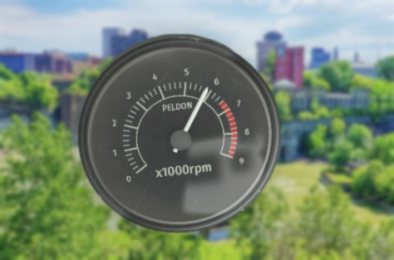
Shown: {"value": 5800, "unit": "rpm"}
